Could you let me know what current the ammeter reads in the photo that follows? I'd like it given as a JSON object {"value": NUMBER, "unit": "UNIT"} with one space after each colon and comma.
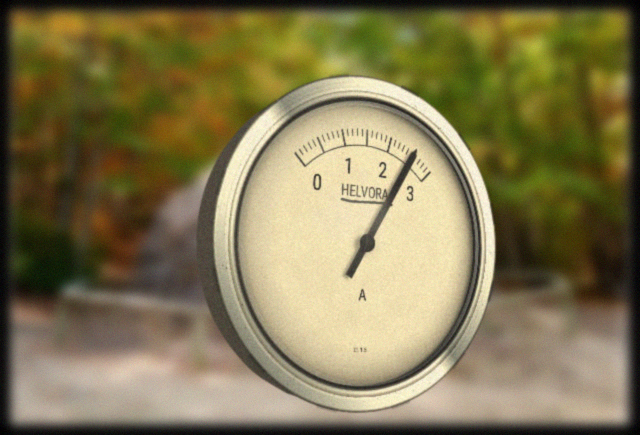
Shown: {"value": 2.5, "unit": "A"}
